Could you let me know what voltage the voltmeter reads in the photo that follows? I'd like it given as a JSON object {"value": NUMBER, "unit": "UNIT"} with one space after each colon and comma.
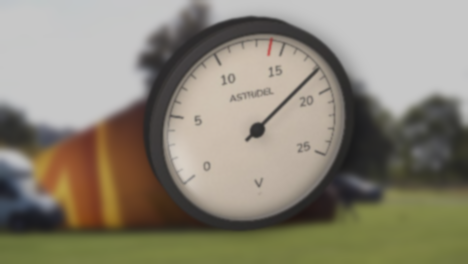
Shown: {"value": 18, "unit": "V"}
